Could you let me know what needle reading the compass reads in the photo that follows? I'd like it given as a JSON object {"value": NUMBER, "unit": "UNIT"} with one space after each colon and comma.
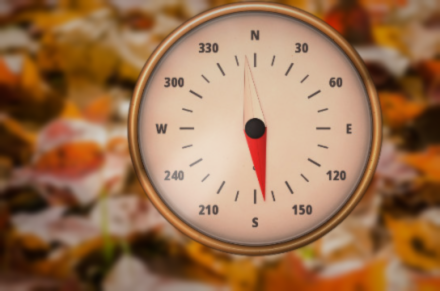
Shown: {"value": 172.5, "unit": "°"}
